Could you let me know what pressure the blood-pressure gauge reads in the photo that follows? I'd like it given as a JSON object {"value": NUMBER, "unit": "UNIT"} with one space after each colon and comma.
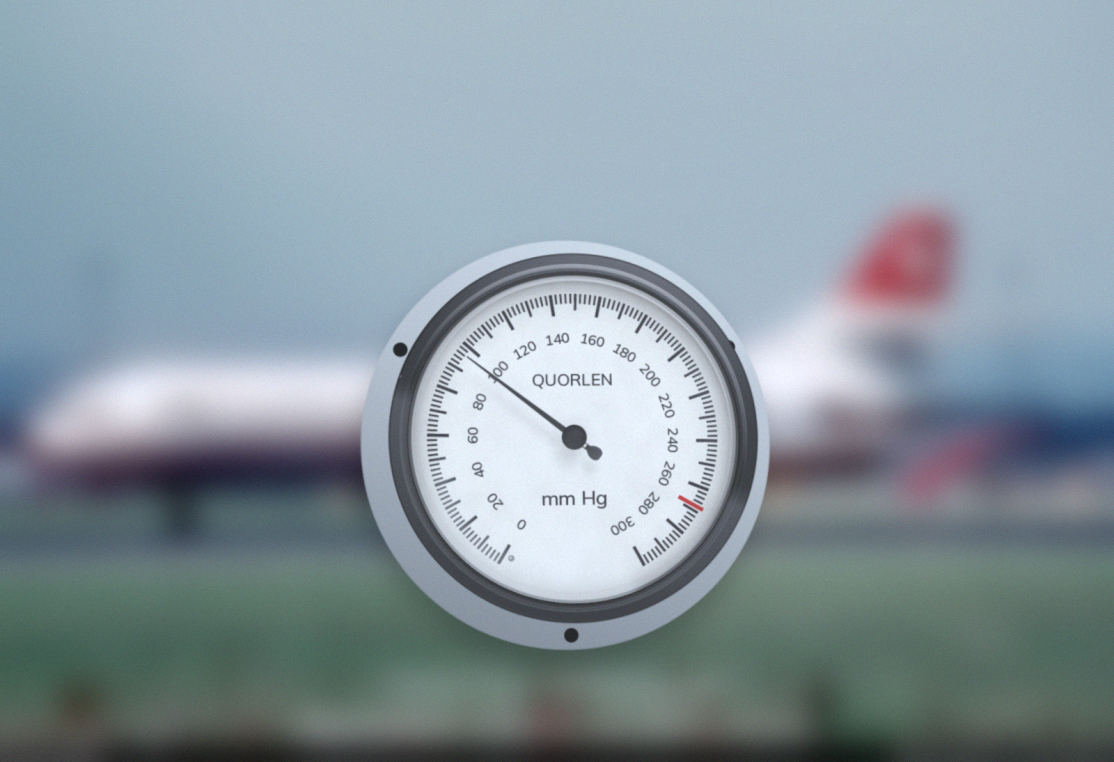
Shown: {"value": 96, "unit": "mmHg"}
